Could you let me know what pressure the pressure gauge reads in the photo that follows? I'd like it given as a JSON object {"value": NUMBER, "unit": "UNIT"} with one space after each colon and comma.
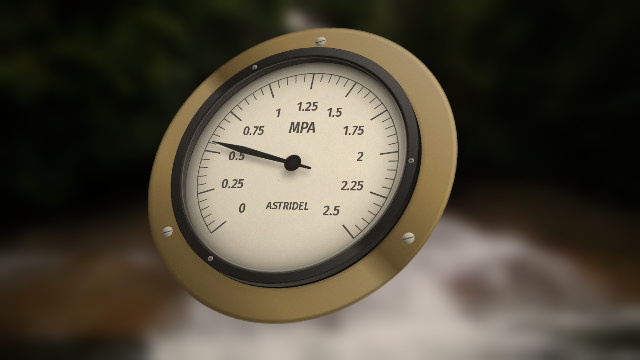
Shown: {"value": 0.55, "unit": "MPa"}
